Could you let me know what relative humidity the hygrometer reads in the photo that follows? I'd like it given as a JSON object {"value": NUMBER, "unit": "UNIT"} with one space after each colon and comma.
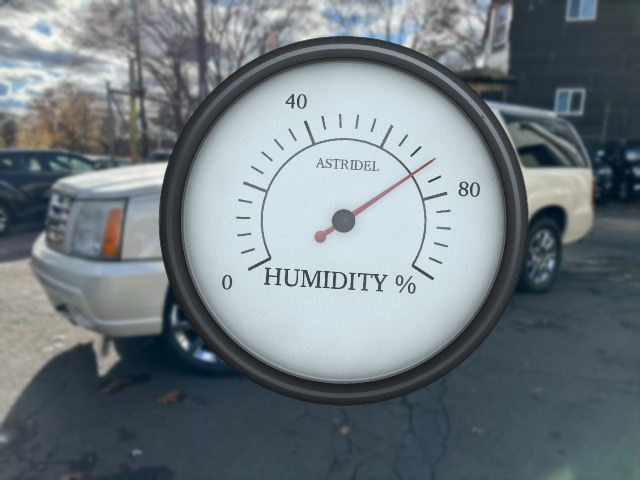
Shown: {"value": 72, "unit": "%"}
